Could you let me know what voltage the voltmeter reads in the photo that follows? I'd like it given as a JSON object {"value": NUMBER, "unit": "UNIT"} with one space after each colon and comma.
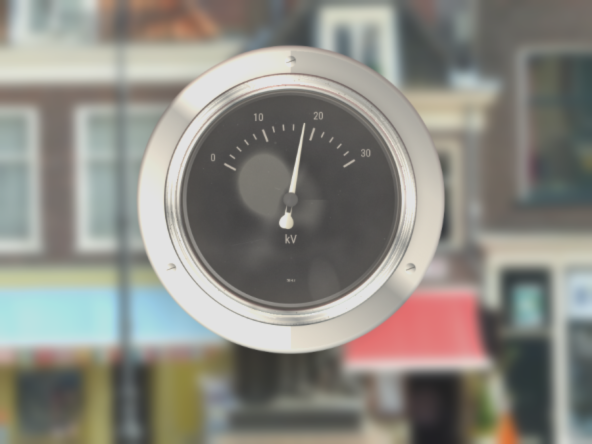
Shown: {"value": 18, "unit": "kV"}
